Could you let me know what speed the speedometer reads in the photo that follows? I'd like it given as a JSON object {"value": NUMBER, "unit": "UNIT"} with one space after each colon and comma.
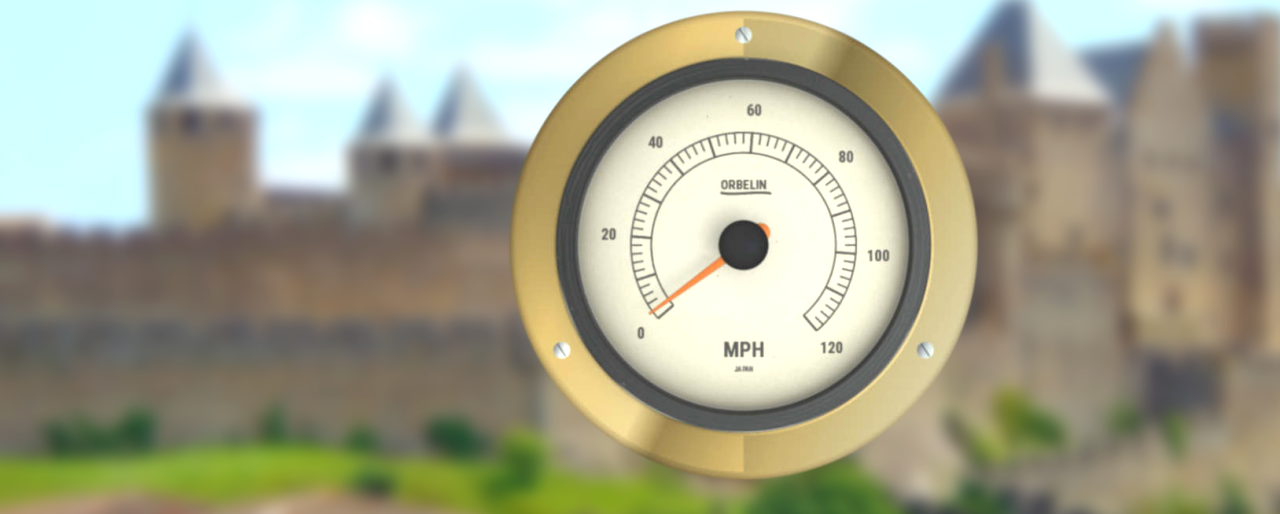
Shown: {"value": 2, "unit": "mph"}
